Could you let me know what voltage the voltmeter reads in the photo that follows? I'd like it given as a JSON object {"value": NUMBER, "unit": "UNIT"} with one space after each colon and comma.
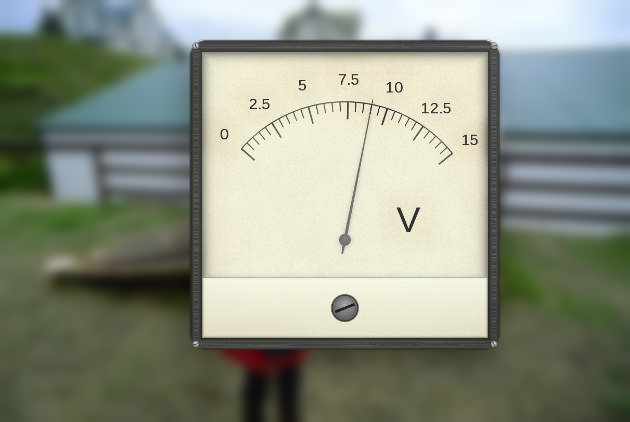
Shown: {"value": 9, "unit": "V"}
